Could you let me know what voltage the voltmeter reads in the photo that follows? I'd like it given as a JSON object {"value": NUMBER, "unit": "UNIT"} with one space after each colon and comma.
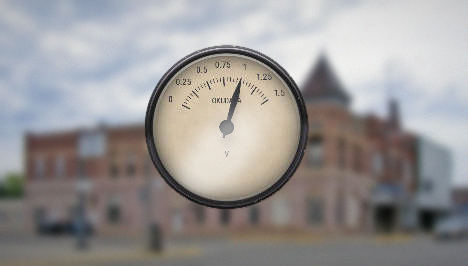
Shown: {"value": 1, "unit": "V"}
